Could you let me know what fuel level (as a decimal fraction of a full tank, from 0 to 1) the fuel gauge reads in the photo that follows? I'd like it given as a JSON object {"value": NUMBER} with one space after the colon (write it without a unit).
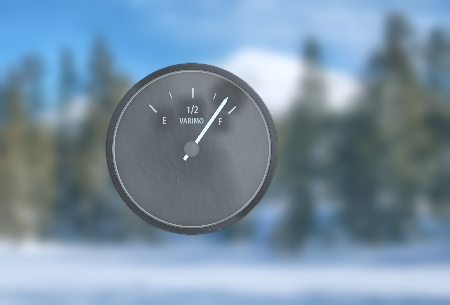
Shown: {"value": 0.875}
